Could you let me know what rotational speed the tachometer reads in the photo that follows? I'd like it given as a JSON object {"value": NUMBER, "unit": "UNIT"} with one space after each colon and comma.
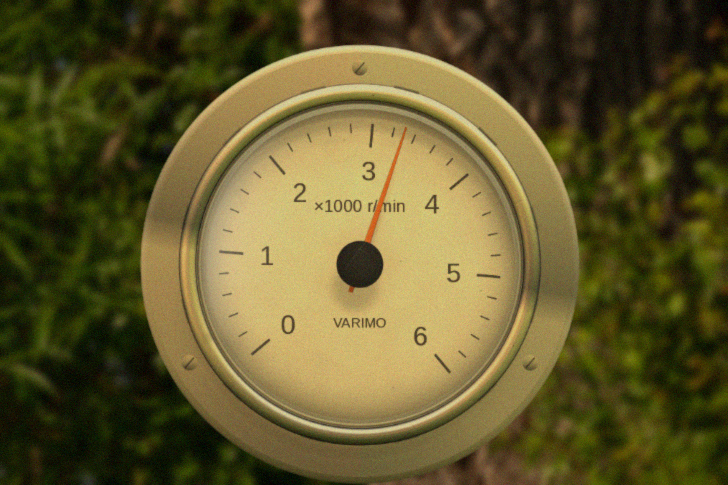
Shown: {"value": 3300, "unit": "rpm"}
